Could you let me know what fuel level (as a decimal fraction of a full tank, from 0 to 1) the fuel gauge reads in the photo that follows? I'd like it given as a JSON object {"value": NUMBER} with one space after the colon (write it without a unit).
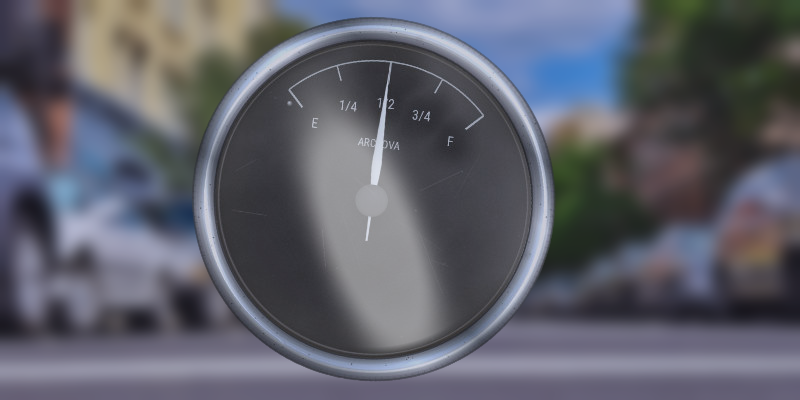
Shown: {"value": 0.5}
